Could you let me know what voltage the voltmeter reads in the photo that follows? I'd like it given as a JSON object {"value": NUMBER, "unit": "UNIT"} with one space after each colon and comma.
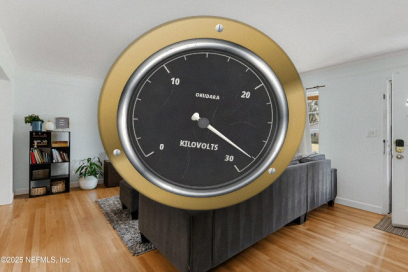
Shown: {"value": 28, "unit": "kV"}
